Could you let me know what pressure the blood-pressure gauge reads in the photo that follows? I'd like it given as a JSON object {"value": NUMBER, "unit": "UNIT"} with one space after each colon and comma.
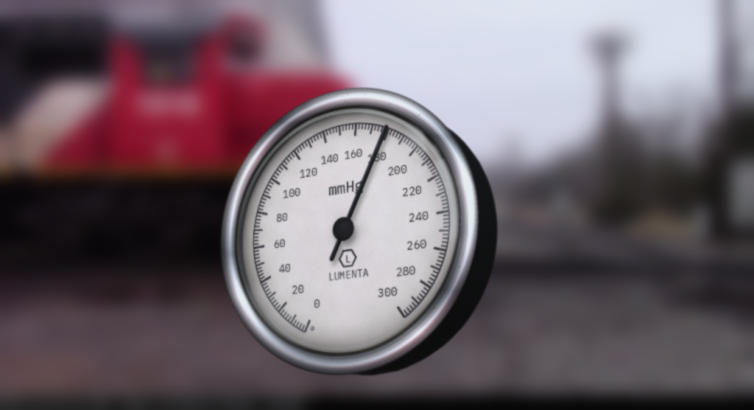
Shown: {"value": 180, "unit": "mmHg"}
